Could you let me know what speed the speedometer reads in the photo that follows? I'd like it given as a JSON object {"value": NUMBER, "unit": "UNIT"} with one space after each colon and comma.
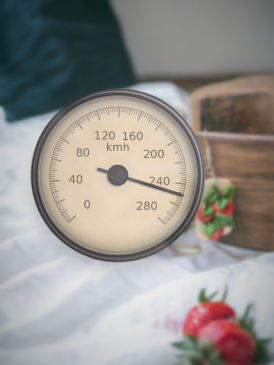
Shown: {"value": 250, "unit": "km/h"}
